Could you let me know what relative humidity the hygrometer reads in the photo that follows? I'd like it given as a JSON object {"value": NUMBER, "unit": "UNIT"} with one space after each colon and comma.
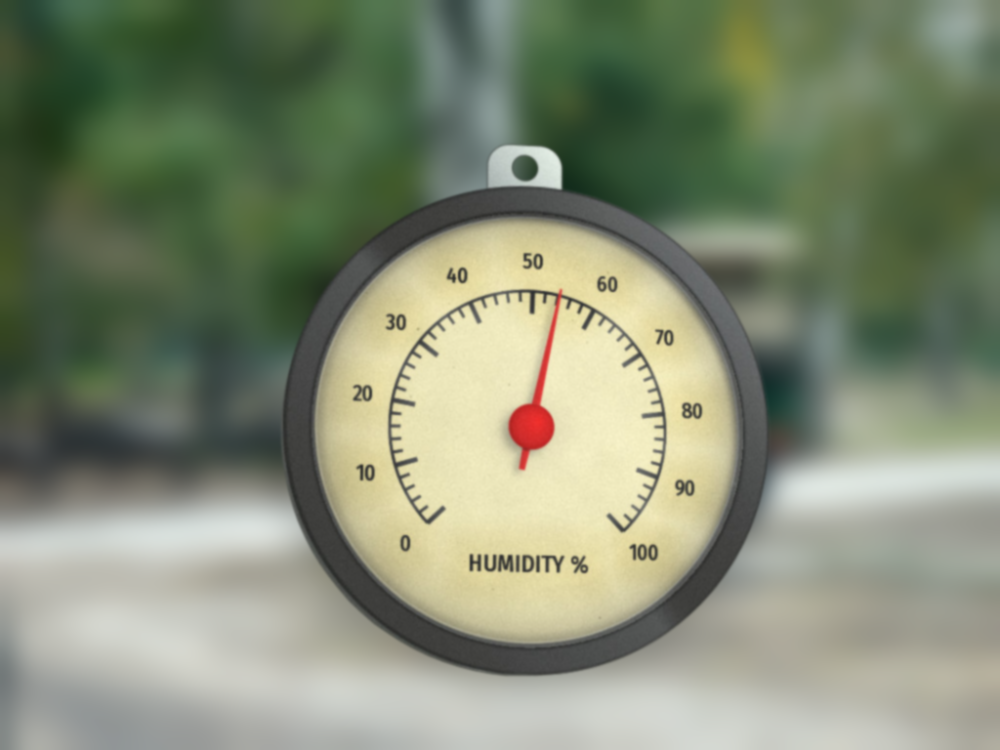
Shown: {"value": 54, "unit": "%"}
